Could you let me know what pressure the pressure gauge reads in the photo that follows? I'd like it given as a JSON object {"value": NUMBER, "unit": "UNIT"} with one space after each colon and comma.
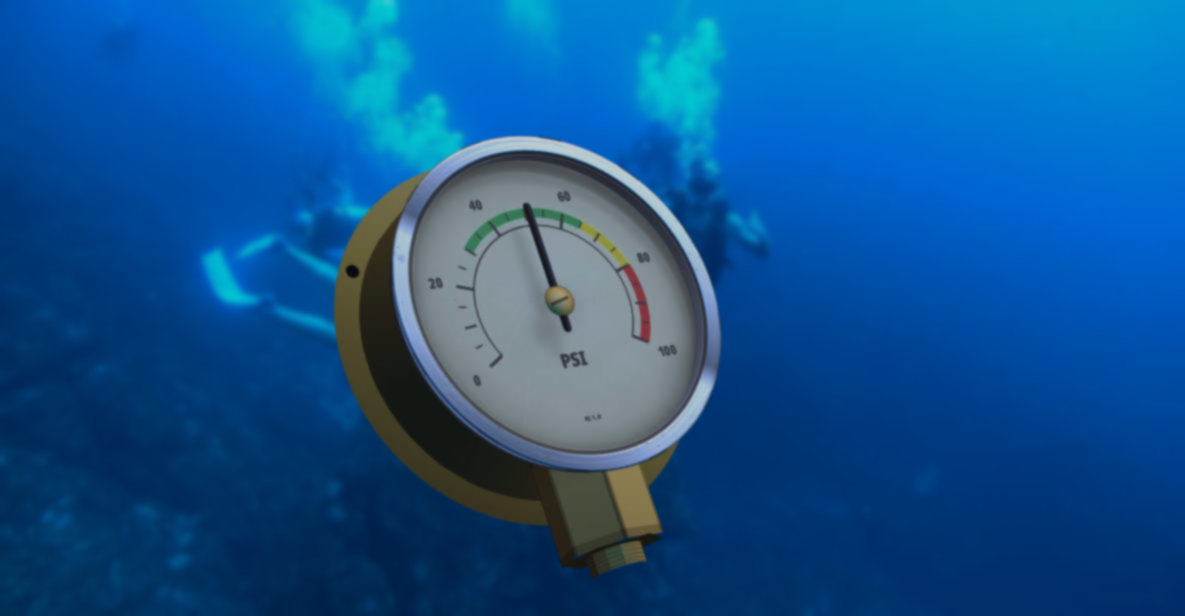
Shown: {"value": 50, "unit": "psi"}
